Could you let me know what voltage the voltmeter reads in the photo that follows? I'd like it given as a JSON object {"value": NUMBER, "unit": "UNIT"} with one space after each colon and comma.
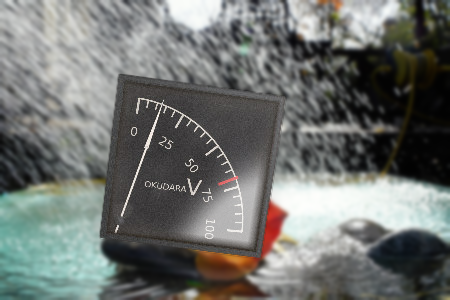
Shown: {"value": 12.5, "unit": "V"}
